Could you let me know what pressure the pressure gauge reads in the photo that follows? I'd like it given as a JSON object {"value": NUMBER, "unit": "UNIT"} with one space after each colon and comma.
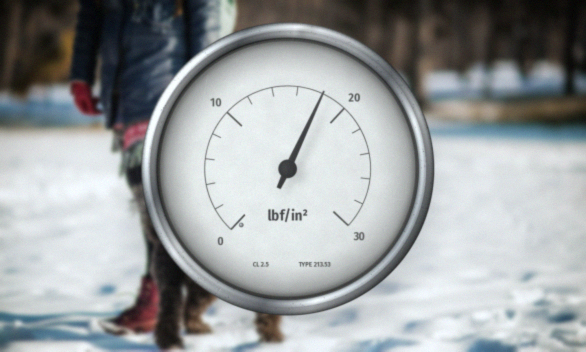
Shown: {"value": 18, "unit": "psi"}
